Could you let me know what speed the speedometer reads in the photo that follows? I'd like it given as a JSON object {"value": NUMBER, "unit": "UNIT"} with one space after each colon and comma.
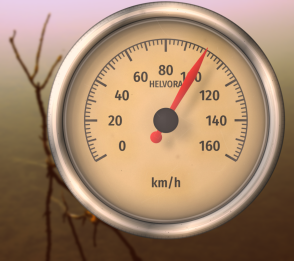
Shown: {"value": 100, "unit": "km/h"}
